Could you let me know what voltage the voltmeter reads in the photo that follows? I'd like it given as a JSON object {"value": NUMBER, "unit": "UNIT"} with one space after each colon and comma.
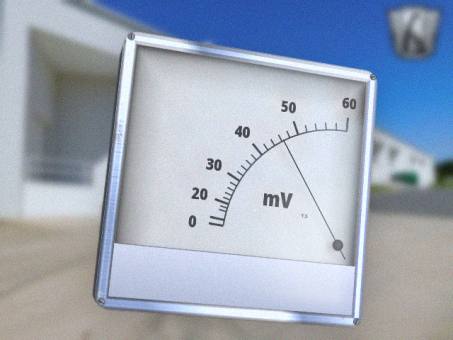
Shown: {"value": 46, "unit": "mV"}
